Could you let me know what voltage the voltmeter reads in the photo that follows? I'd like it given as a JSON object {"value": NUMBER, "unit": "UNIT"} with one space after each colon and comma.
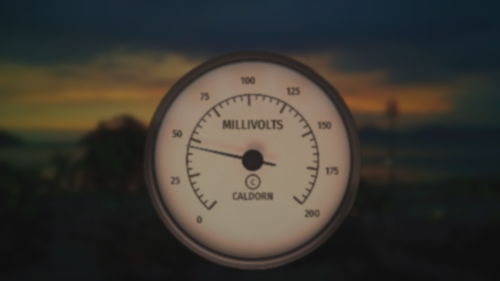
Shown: {"value": 45, "unit": "mV"}
